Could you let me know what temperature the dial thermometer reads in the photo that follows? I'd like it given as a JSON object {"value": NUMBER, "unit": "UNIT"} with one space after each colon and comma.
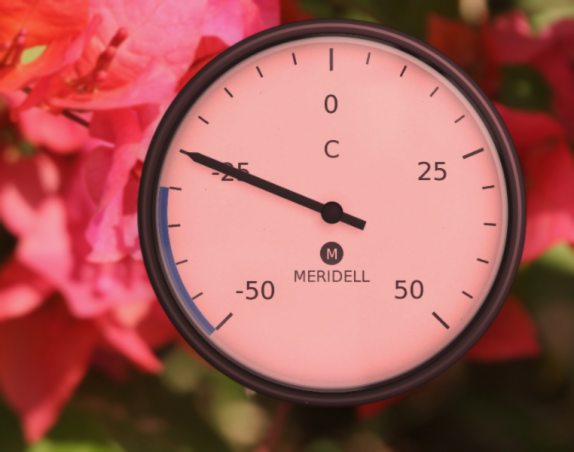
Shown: {"value": -25, "unit": "°C"}
